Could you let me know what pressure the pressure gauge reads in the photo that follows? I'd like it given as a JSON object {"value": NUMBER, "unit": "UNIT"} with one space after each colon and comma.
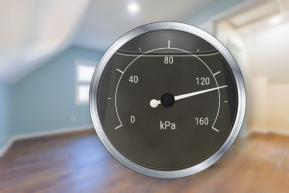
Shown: {"value": 130, "unit": "kPa"}
